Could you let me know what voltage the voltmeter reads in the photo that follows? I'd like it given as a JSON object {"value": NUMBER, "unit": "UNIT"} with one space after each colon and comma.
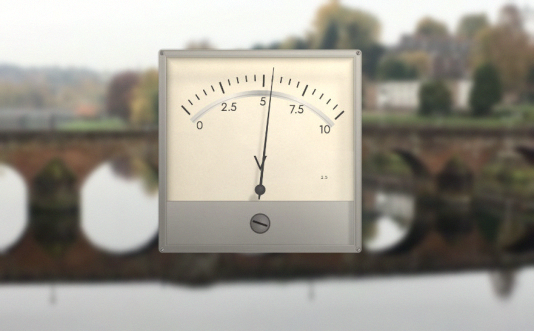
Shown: {"value": 5.5, "unit": "V"}
